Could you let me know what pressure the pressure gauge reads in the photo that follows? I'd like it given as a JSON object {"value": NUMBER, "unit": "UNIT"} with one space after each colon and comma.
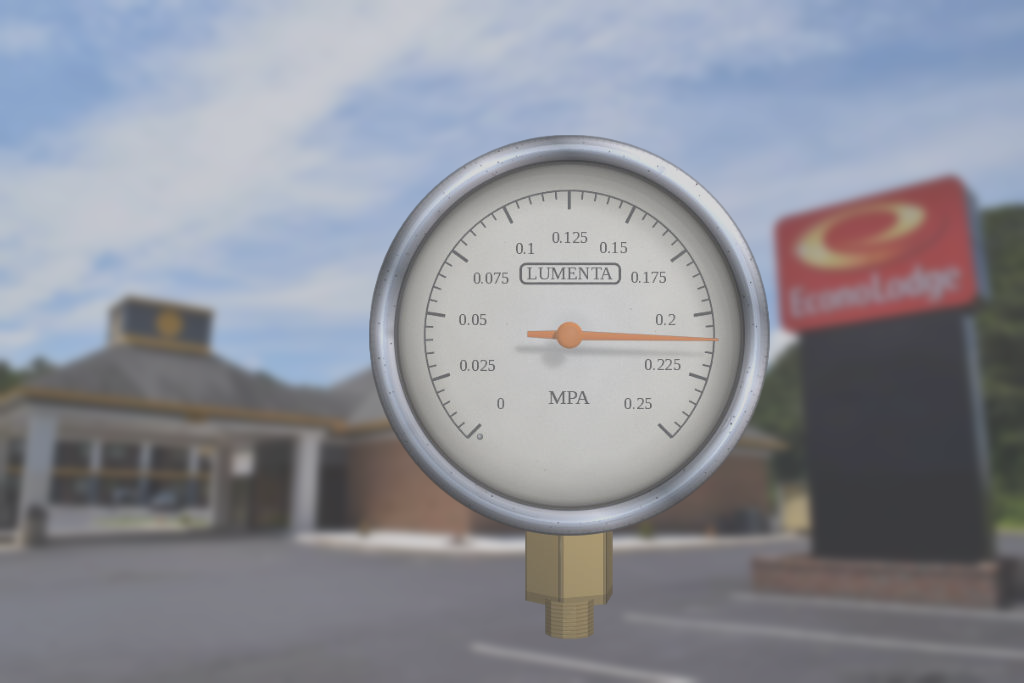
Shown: {"value": 0.21, "unit": "MPa"}
